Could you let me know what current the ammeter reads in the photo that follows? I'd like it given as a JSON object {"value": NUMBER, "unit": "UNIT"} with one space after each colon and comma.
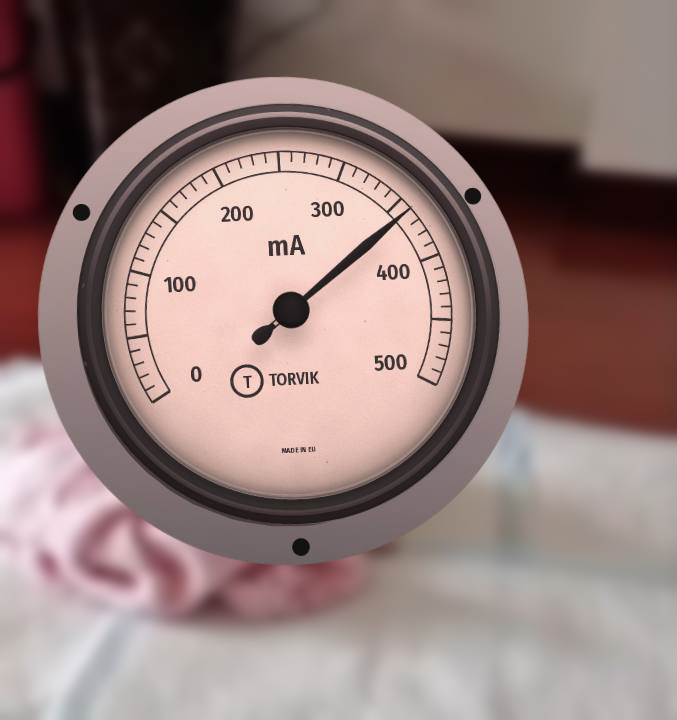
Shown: {"value": 360, "unit": "mA"}
